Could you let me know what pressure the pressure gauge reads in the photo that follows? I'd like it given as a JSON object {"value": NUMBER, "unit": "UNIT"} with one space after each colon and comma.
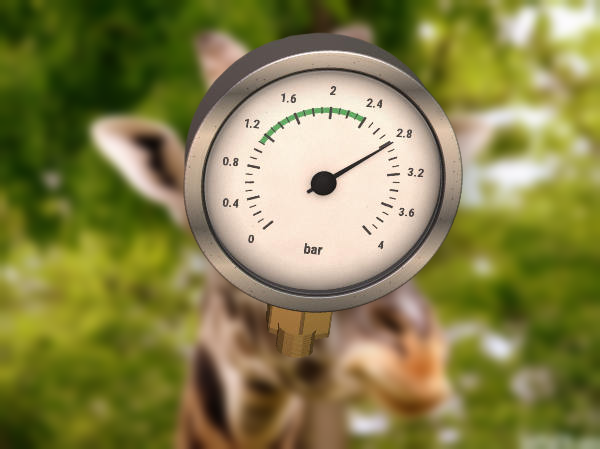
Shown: {"value": 2.8, "unit": "bar"}
